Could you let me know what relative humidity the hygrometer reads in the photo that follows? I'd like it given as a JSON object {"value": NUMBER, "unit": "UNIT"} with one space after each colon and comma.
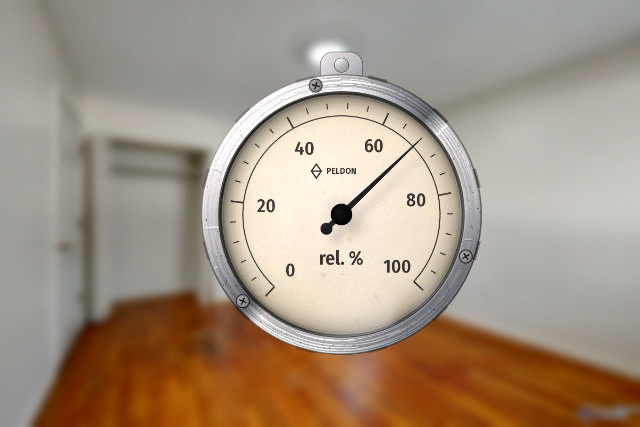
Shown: {"value": 68, "unit": "%"}
